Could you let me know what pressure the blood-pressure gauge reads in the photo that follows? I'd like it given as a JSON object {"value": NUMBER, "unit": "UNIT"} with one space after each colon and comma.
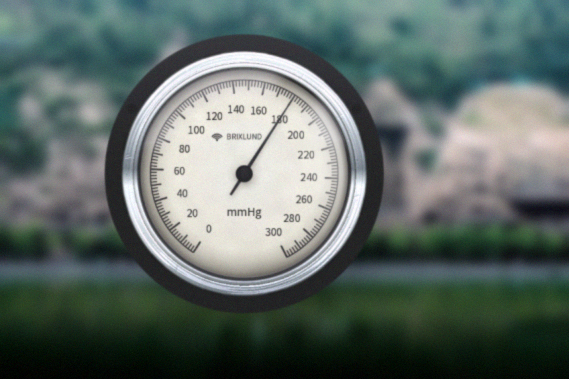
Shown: {"value": 180, "unit": "mmHg"}
